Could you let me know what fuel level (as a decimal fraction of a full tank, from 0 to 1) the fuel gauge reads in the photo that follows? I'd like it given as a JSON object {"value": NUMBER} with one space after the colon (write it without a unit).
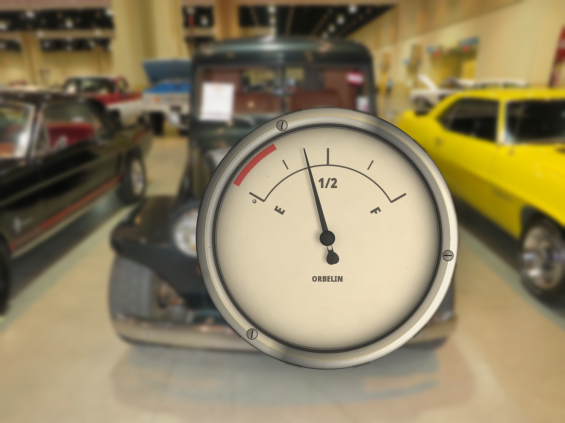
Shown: {"value": 0.375}
